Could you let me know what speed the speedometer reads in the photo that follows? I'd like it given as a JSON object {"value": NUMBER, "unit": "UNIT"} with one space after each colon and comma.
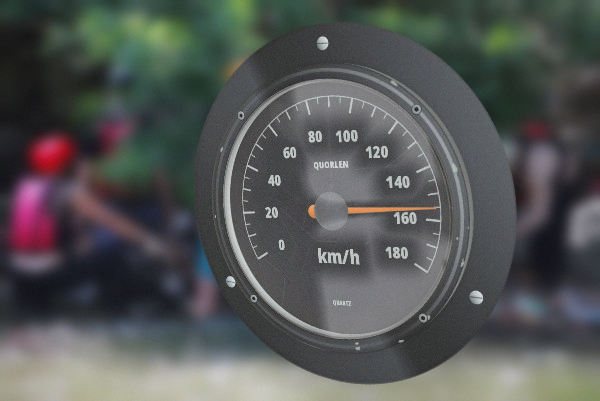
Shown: {"value": 155, "unit": "km/h"}
